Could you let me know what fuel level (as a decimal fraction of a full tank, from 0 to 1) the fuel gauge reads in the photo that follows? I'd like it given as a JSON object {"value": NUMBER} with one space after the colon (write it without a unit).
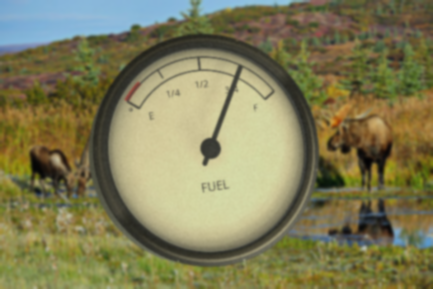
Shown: {"value": 0.75}
